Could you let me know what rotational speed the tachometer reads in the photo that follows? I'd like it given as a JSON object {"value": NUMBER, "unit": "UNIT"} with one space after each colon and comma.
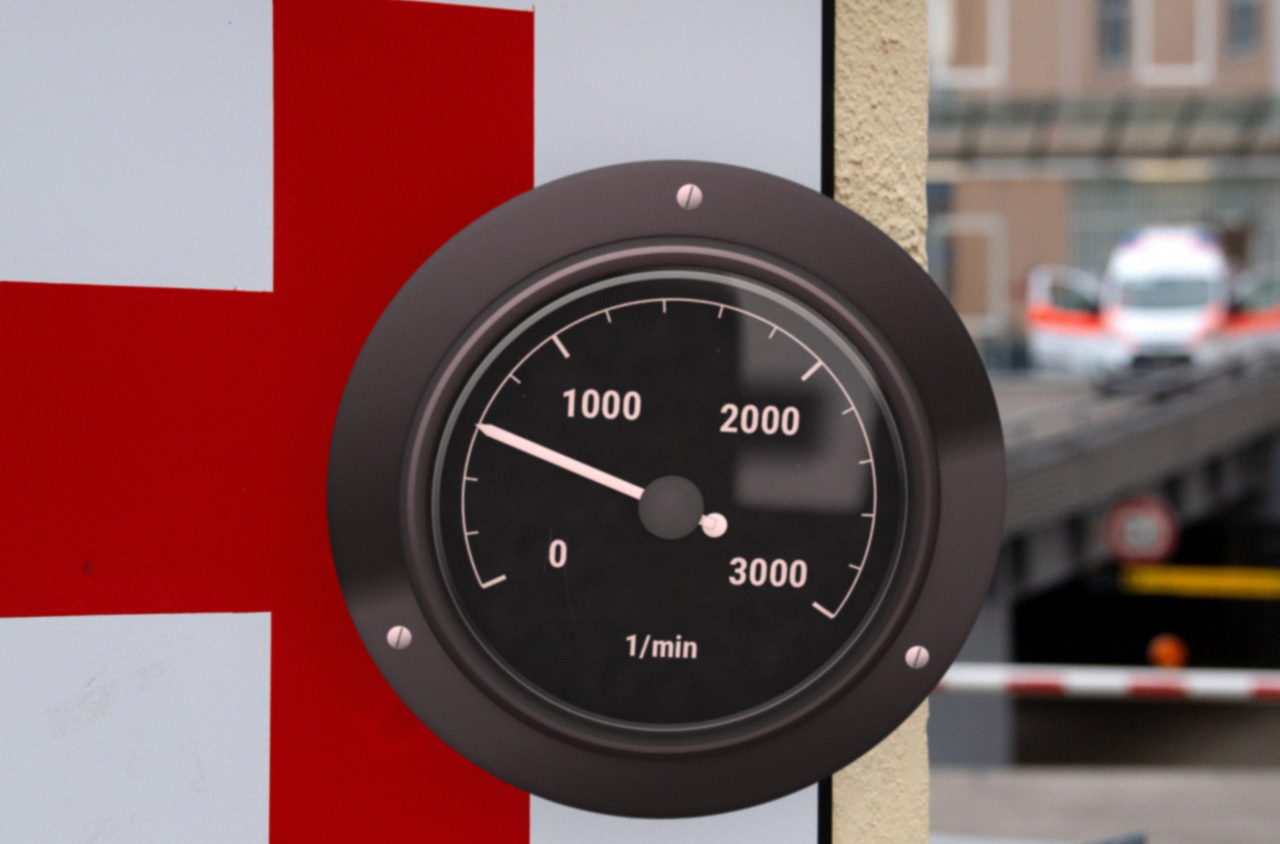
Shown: {"value": 600, "unit": "rpm"}
